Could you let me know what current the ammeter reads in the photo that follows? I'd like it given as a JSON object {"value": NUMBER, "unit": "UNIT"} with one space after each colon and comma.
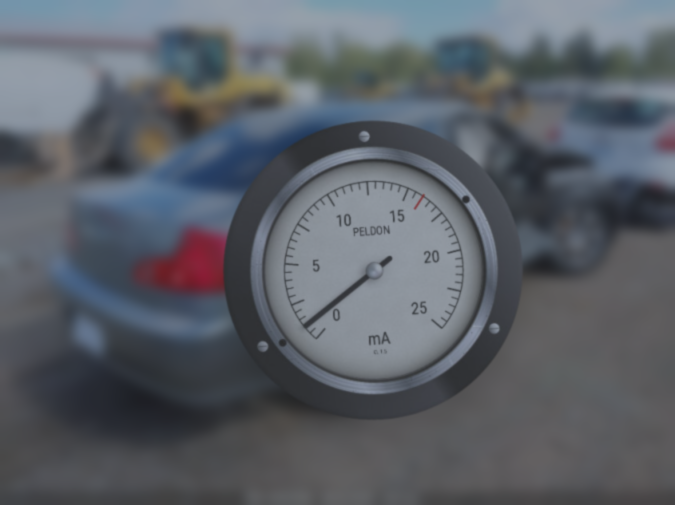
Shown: {"value": 1, "unit": "mA"}
